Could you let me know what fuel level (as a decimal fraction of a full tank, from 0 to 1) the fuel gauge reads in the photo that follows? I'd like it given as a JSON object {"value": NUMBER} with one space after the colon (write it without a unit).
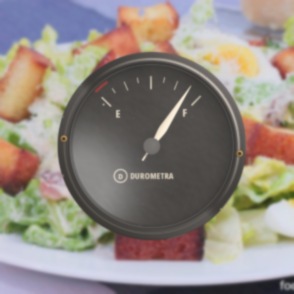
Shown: {"value": 0.875}
